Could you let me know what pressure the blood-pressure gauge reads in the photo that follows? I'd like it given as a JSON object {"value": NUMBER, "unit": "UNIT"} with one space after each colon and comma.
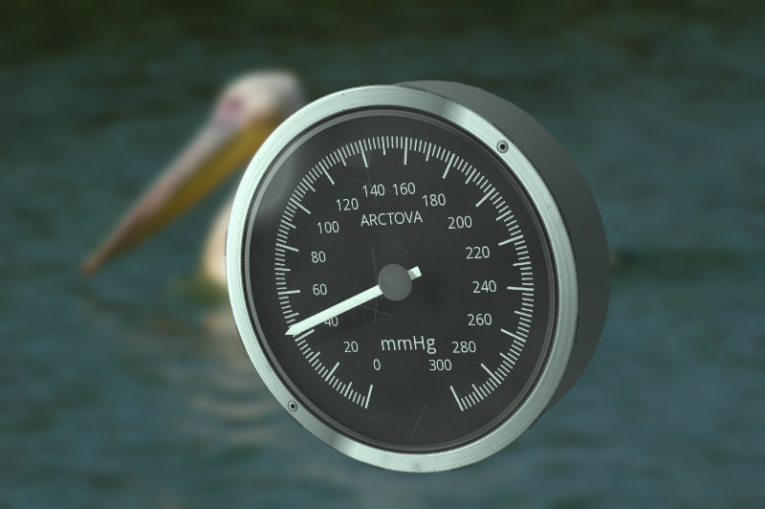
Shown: {"value": 44, "unit": "mmHg"}
